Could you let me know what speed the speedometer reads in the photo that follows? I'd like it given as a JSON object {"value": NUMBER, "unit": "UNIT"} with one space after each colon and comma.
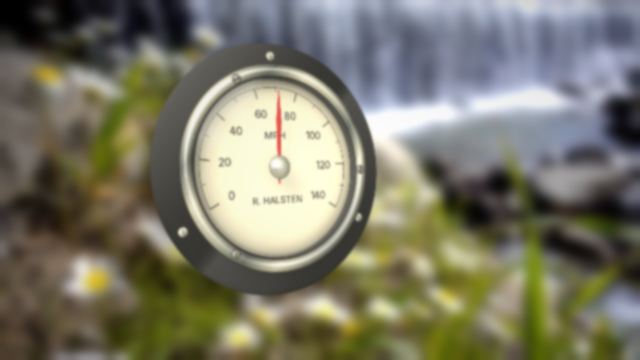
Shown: {"value": 70, "unit": "mph"}
